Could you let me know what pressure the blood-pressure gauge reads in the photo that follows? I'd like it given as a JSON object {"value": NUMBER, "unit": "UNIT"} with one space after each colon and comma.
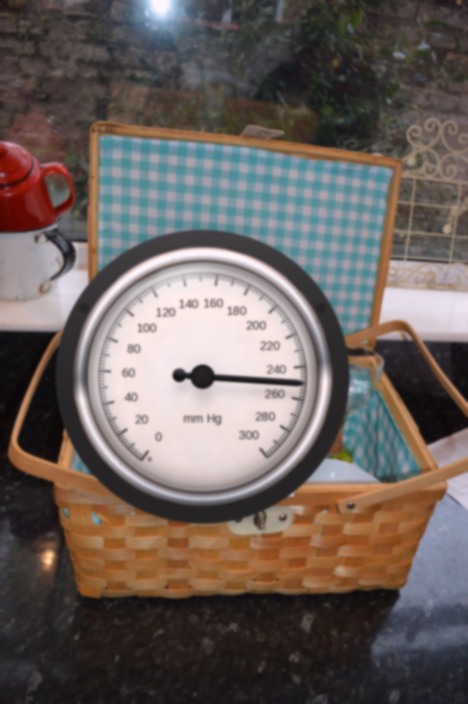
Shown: {"value": 250, "unit": "mmHg"}
